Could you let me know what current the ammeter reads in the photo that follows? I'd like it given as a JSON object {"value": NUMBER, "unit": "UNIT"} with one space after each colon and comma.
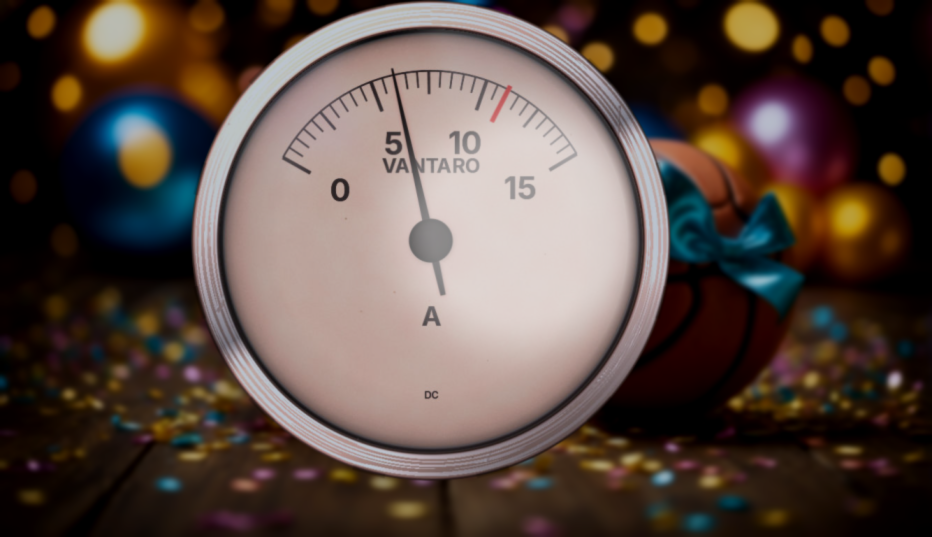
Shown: {"value": 6, "unit": "A"}
